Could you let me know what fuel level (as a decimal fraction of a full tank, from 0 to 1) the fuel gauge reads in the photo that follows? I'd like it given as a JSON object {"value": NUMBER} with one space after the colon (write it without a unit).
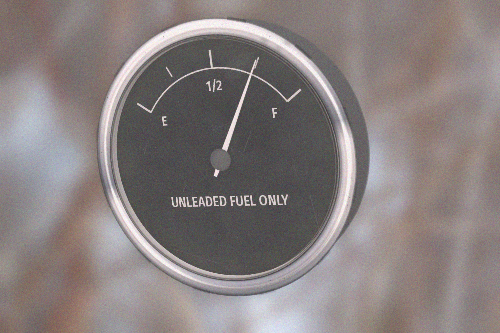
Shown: {"value": 0.75}
